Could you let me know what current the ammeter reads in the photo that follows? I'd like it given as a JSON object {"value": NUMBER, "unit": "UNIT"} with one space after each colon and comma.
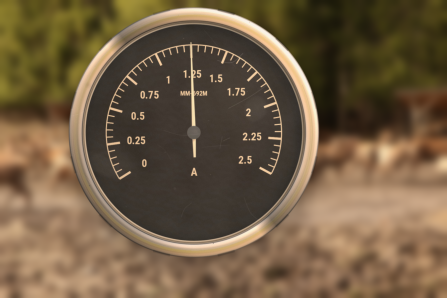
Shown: {"value": 1.25, "unit": "A"}
